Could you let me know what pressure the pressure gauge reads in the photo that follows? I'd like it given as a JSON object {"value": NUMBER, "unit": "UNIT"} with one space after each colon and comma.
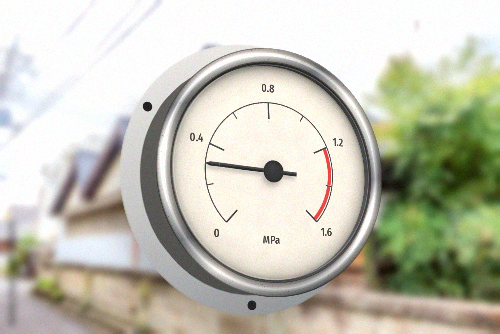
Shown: {"value": 0.3, "unit": "MPa"}
